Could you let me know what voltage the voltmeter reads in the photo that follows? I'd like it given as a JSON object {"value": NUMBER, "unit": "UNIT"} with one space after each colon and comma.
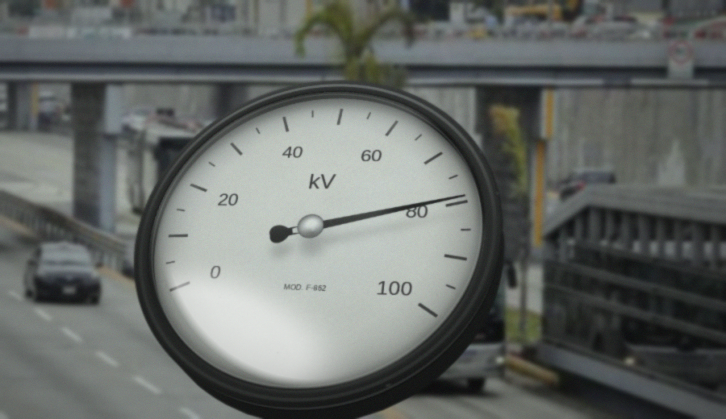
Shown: {"value": 80, "unit": "kV"}
